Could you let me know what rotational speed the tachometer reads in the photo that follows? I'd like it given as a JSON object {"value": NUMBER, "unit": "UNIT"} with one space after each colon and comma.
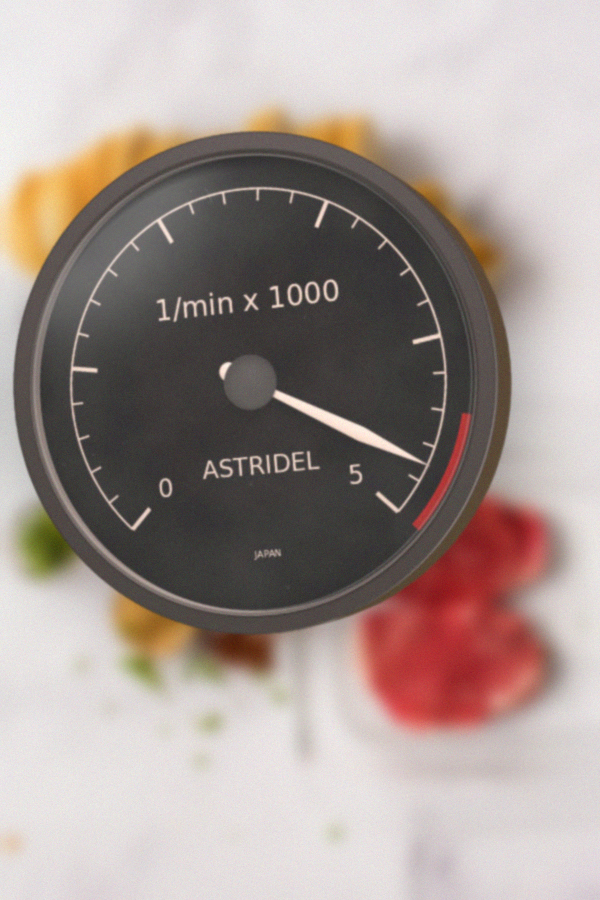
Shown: {"value": 4700, "unit": "rpm"}
